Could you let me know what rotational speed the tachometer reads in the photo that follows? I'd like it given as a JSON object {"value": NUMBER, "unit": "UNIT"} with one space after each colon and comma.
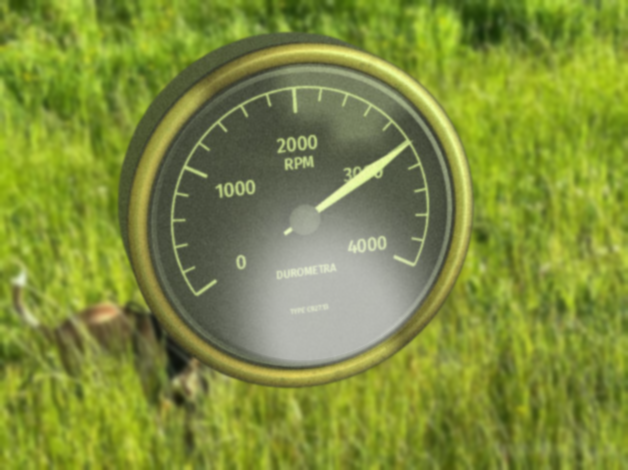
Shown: {"value": 3000, "unit": "rpm"}
